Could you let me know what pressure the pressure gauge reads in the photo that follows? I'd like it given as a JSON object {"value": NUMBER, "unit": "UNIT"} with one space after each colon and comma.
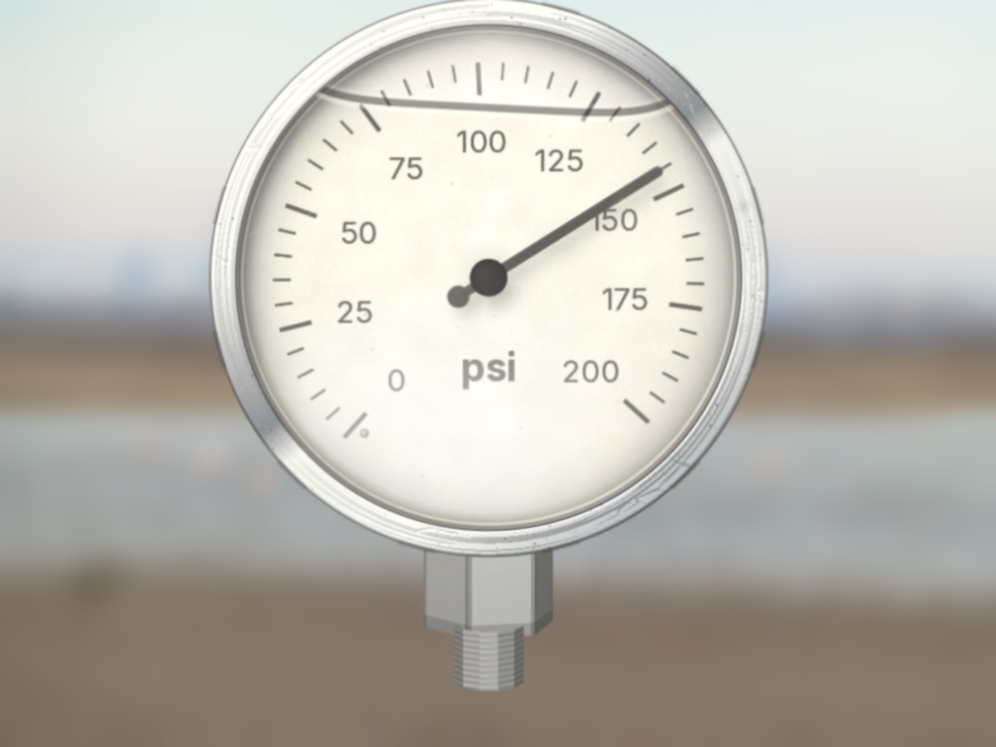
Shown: {"value": 145, "unit": "psi"}
